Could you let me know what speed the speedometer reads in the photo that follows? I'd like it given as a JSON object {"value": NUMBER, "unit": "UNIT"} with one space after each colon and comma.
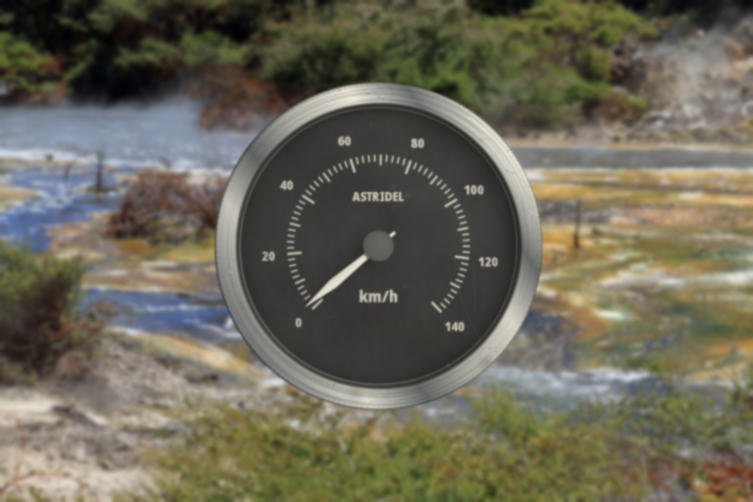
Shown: {"value": 2, "unit": "km/h"}
